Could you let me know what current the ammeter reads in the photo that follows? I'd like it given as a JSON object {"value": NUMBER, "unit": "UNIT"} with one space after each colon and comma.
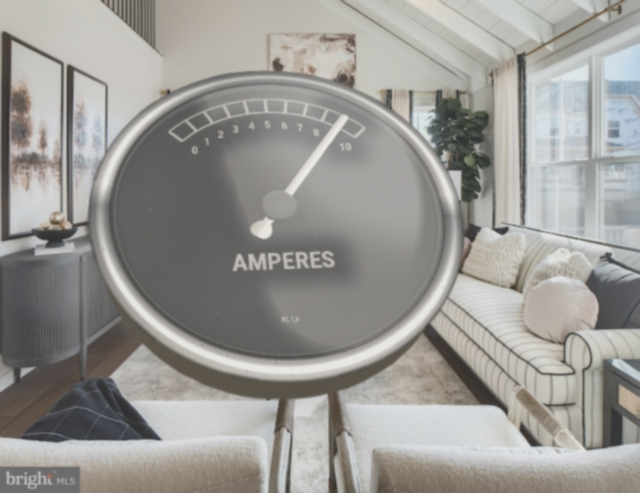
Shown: {"value": 9, "unit": "A"}
